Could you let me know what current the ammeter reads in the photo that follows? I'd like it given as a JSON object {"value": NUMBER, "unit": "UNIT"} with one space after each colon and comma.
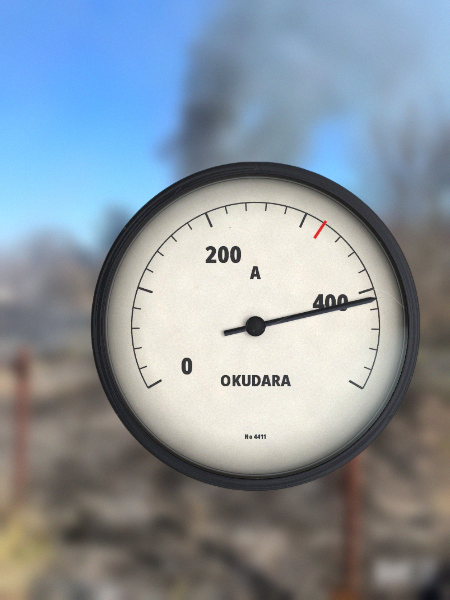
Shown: {"value": 410, "unit": "A"}
